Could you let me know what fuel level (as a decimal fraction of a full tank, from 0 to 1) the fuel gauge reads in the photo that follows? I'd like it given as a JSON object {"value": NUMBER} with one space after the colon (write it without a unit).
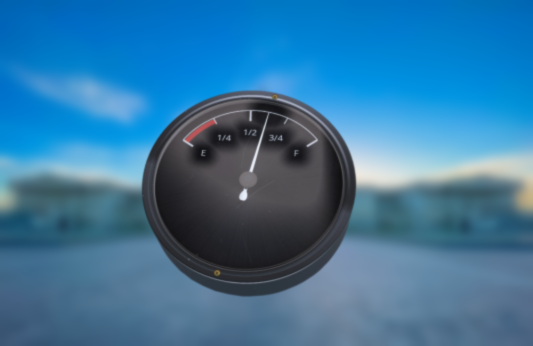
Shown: {"value": 0.625}
